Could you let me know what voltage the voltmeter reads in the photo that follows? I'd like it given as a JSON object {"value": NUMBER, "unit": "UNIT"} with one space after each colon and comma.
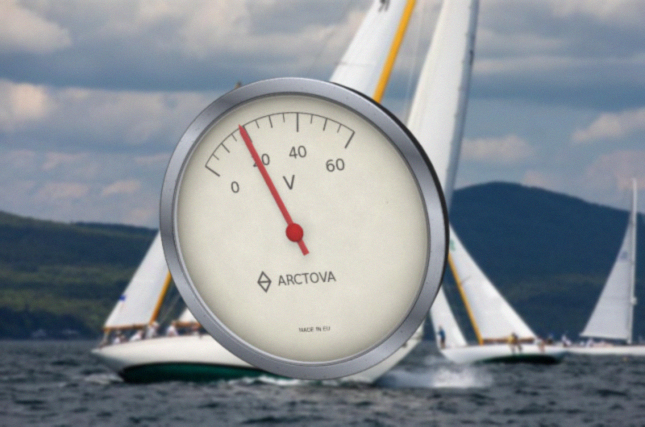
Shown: {"value": 20, "unit": "V"}
